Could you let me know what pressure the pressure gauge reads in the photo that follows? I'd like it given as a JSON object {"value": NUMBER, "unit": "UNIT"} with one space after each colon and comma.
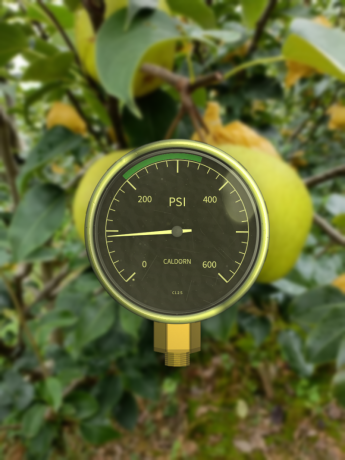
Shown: {"value": 90, "unit": "psi"}
